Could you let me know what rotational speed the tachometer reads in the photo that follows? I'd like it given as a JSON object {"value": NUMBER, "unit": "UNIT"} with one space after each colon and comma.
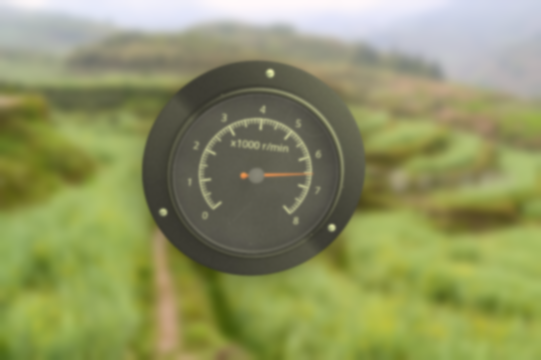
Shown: {"value": 6500, "unit": "rpm"}
